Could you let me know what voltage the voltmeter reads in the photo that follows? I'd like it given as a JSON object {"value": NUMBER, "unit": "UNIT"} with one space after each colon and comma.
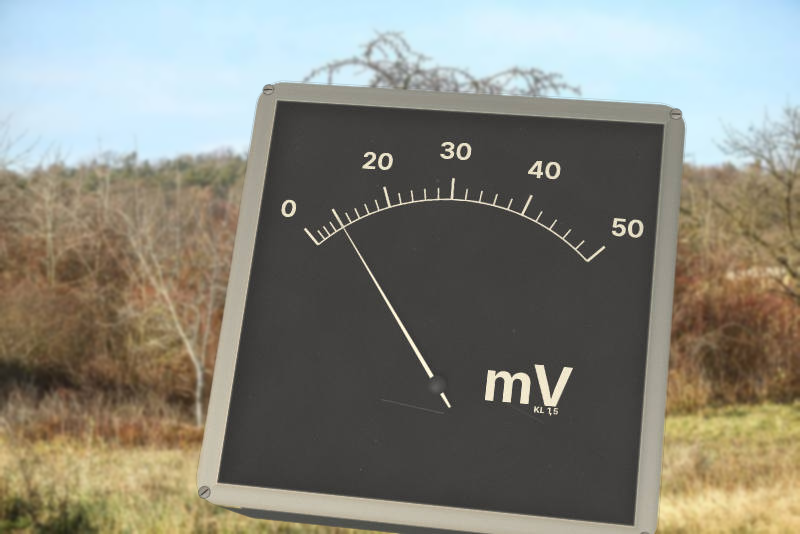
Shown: {"value": 10, "unit": "mV"}
